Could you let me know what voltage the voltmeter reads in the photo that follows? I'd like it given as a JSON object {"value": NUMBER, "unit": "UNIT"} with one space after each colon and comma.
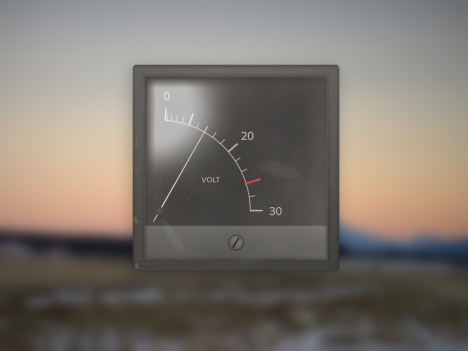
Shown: {"value": 14, "unit": "V"}
